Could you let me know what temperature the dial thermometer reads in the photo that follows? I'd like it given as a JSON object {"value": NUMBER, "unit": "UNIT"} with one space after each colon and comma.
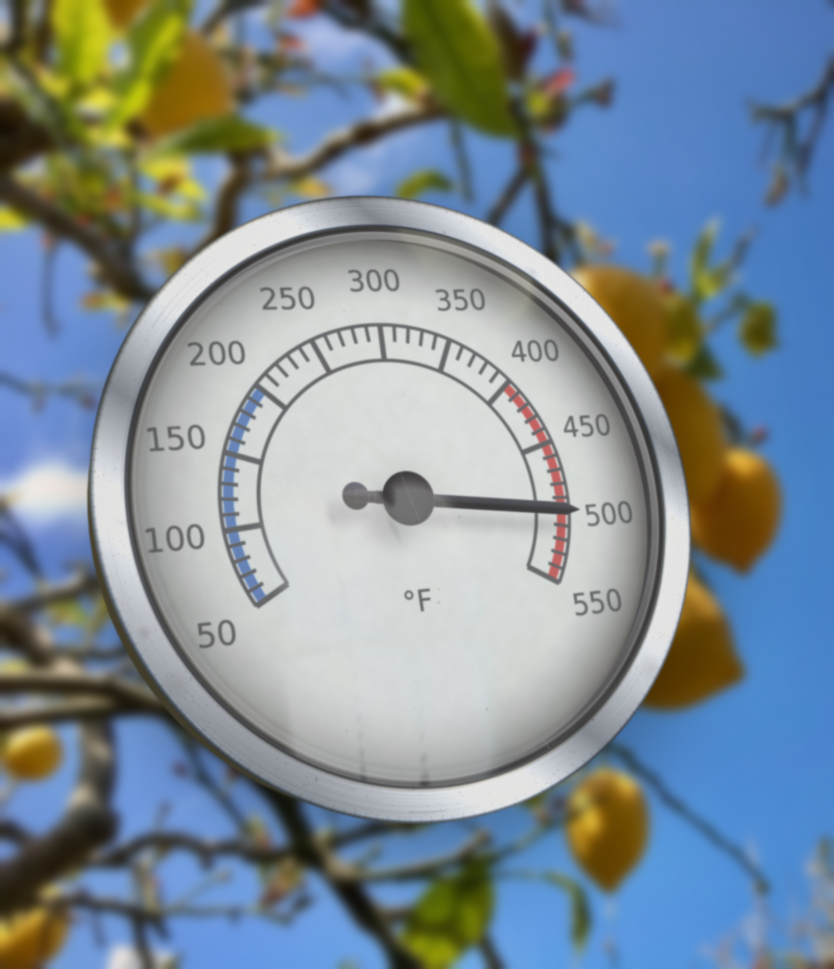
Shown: {"value": 500, "unit": "°F"}
